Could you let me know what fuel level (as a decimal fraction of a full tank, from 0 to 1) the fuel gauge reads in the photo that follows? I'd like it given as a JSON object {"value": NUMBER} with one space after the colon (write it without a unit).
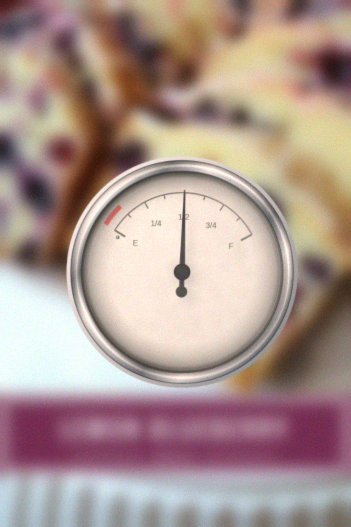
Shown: {"value": 0.5}
